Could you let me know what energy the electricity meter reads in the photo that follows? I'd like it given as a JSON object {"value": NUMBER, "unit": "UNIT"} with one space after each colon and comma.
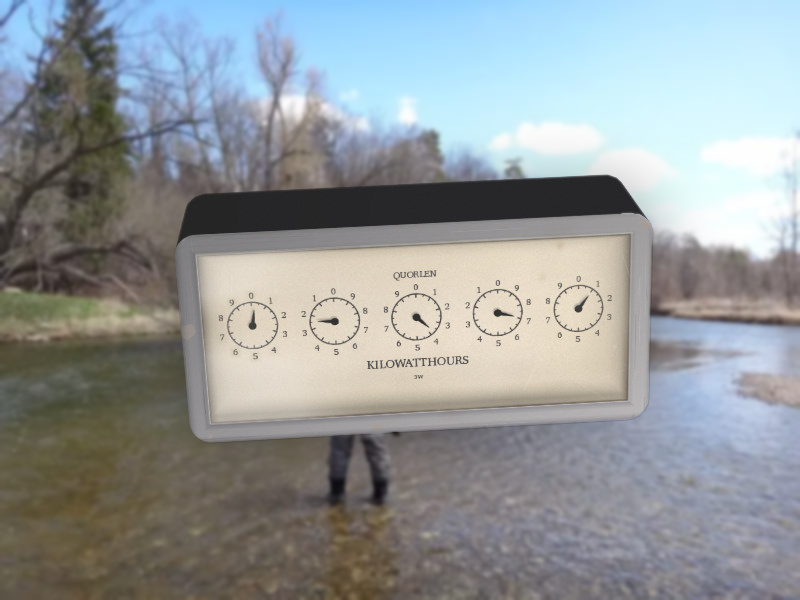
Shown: {"value": 2371, "unit": "kWh"}
